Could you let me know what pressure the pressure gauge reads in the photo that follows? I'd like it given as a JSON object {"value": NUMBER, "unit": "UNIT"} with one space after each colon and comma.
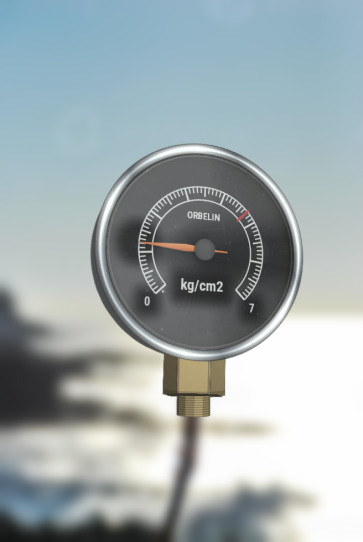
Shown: {"value": 1.2, "unit": "kg/cm²"}
